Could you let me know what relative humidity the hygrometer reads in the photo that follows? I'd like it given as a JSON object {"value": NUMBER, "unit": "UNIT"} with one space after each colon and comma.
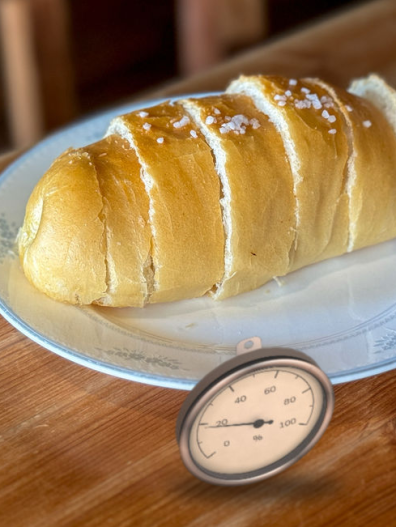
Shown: {"value": 20, "unit": "%"}
